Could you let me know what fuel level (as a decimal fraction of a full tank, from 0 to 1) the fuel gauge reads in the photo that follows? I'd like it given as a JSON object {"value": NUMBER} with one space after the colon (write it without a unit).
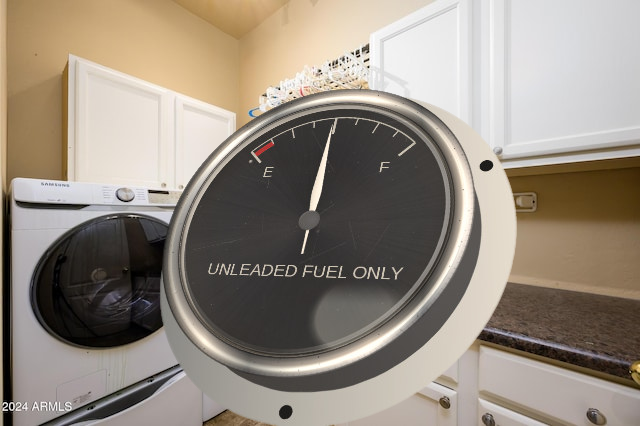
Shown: {"value": 0.5}
